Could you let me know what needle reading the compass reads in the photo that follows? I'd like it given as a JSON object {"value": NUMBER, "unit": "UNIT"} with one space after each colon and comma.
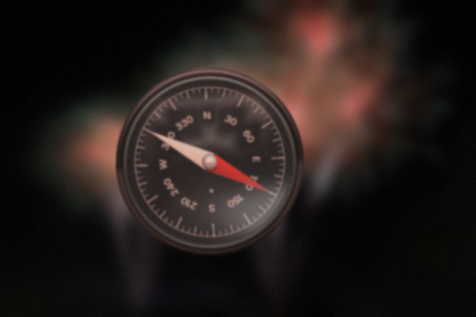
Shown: {"value": 120, "unit": "°"}
